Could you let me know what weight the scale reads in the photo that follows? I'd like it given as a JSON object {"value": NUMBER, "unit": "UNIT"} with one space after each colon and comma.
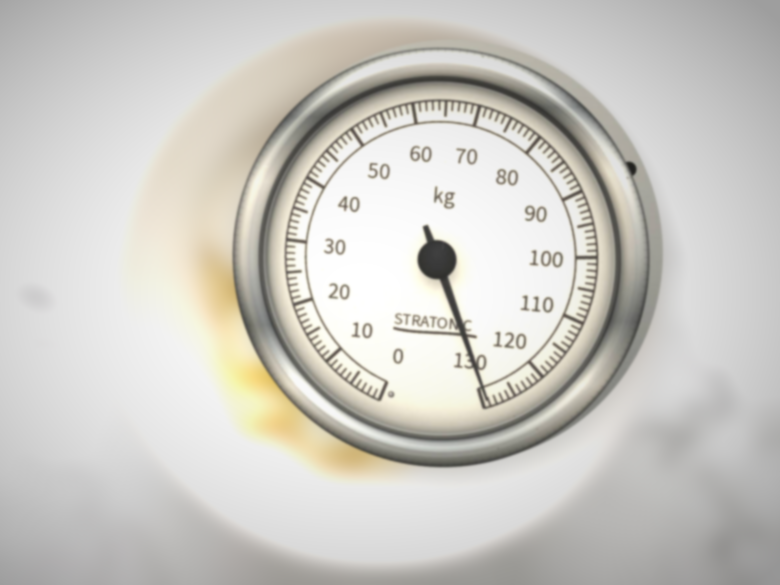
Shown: {"value": 129, "unit": "kg"}
